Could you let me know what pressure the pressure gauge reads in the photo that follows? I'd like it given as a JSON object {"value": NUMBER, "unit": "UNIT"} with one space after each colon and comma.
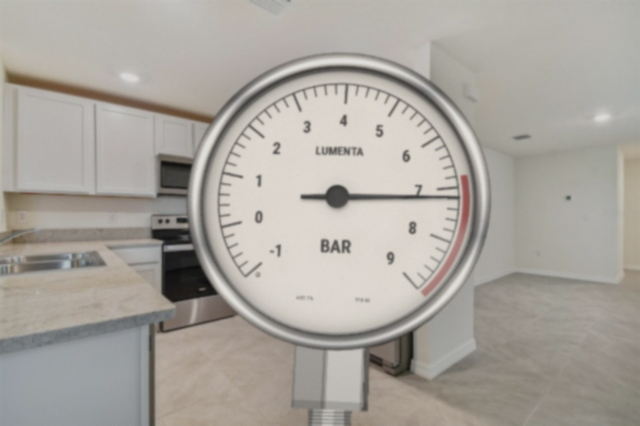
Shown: {"value": 7.2, "unit": "bar"}
